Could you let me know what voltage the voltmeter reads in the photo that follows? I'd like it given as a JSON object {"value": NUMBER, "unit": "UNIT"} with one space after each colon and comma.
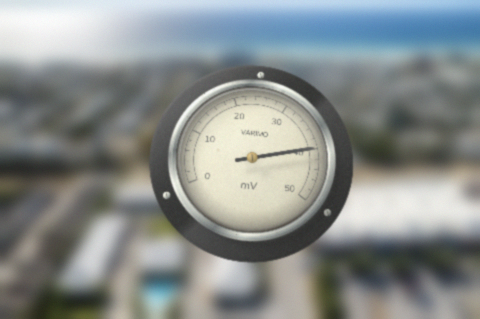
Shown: {"value": 40, "unit": "mV"}
